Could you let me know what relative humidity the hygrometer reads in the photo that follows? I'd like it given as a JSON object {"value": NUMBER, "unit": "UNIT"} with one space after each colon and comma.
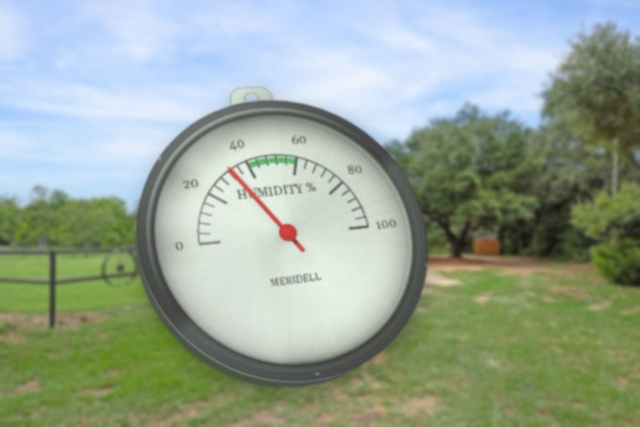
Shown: {"value": 32, "unit": "%"}
